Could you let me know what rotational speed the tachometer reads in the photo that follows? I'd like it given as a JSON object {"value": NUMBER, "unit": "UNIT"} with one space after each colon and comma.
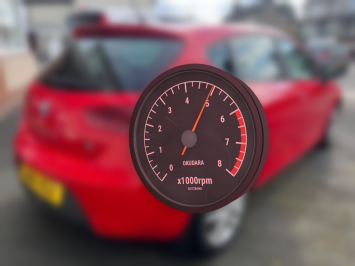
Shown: {"value": 5000, "unit": "rpm"}
